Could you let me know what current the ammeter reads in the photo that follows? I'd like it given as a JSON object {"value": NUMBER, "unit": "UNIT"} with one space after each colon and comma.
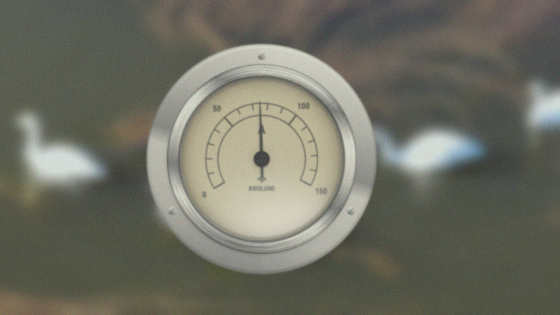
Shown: {"value": 75, "unit": "A"}
